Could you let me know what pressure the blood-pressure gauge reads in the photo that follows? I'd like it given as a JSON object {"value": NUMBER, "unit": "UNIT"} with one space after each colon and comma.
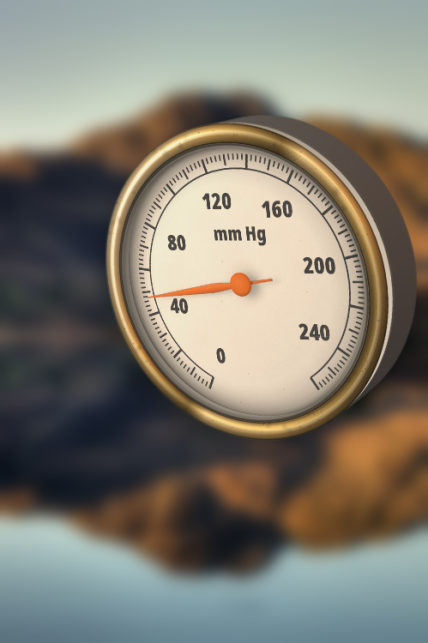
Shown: {"value": 48, "unit": "mmHg"}
